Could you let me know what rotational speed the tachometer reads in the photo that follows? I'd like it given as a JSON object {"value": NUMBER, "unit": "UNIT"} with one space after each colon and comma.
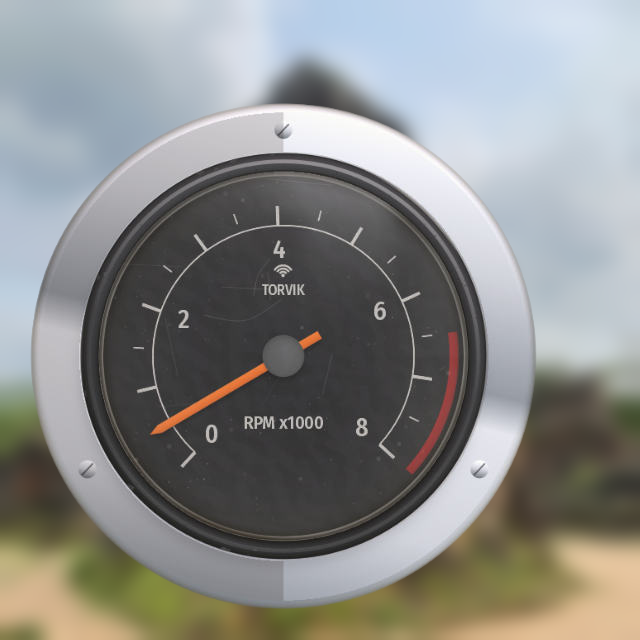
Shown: {"value": 500, "unit": "rpm"}
